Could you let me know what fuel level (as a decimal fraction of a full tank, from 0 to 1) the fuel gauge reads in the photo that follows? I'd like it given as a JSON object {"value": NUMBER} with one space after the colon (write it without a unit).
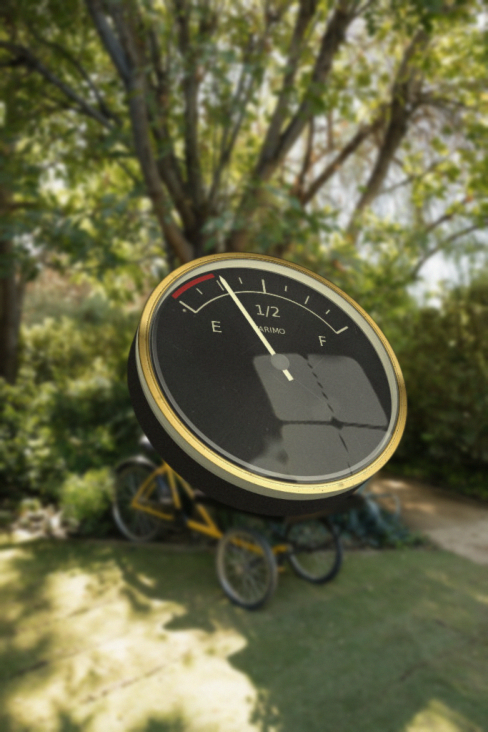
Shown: {"value": 0.25}
